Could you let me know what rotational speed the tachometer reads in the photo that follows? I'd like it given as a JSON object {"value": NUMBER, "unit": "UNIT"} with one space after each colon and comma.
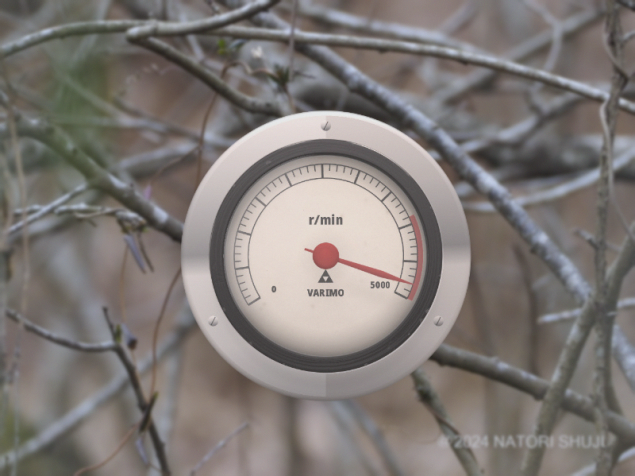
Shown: {"value": 4800, "unit": "rpm"}
